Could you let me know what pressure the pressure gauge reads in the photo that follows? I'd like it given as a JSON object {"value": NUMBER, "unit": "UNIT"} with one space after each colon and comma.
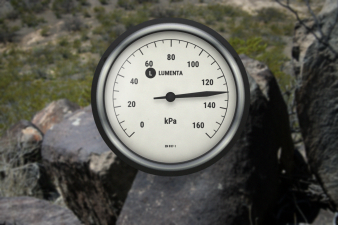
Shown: {"value": 130, "unit": "kPa"}
